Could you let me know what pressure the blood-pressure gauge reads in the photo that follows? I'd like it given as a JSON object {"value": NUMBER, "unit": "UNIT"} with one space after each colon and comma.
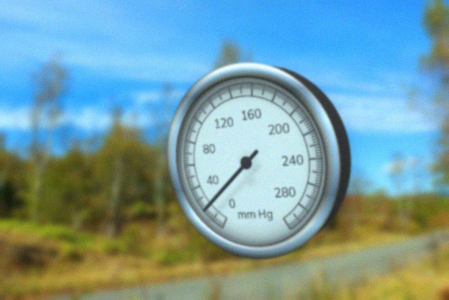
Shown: {"value": 20, "unit": "mmHg"}
